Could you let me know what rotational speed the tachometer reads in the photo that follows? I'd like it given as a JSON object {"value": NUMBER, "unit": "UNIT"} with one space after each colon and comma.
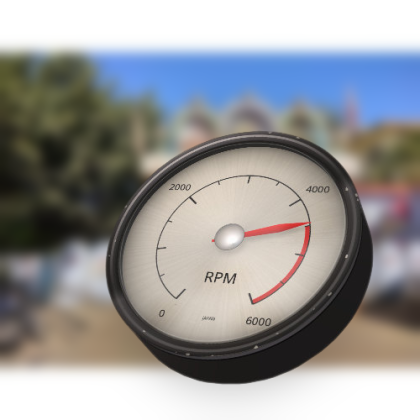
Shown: {"value": 4500, "unit": "rpm"}
